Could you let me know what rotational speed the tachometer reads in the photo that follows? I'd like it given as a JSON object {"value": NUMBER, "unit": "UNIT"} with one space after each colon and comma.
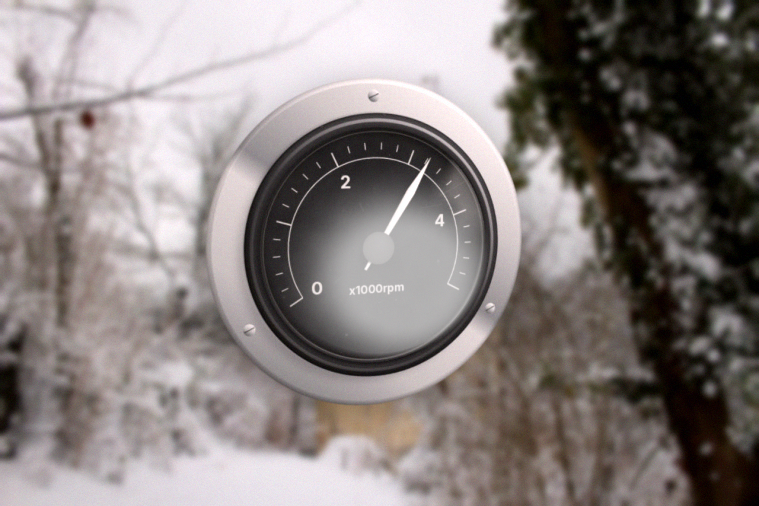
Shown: {"value": 3200, "unit": "rpm"}
